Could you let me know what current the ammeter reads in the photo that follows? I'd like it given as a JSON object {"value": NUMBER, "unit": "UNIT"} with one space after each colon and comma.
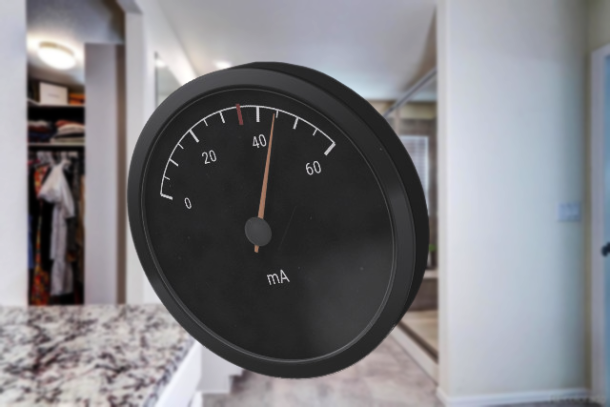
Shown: {"value": 45, "unit": "mA"}
